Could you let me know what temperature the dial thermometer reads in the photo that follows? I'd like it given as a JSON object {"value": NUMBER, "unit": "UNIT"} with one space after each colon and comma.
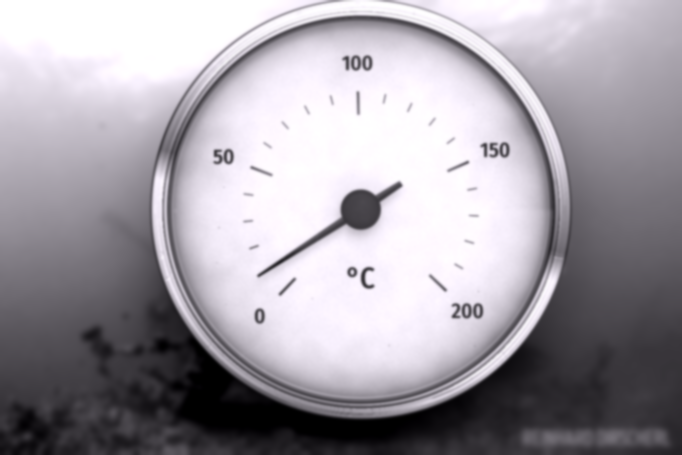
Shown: {"value": 10, "unit": "°C"}
